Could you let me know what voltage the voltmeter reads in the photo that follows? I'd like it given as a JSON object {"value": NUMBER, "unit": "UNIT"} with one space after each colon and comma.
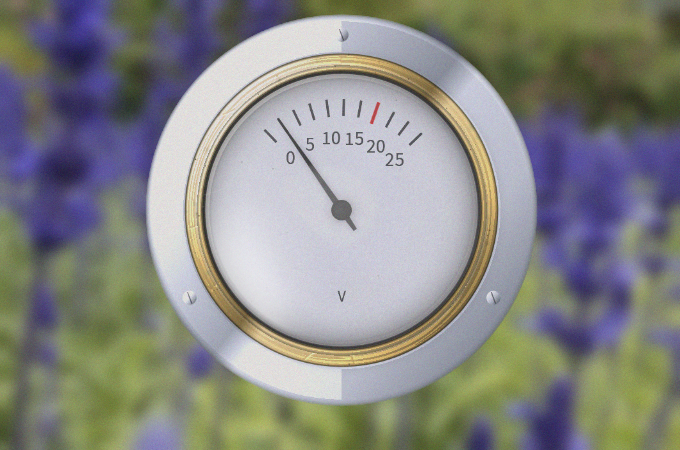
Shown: {"value": 2.5, "unit": "V"}
